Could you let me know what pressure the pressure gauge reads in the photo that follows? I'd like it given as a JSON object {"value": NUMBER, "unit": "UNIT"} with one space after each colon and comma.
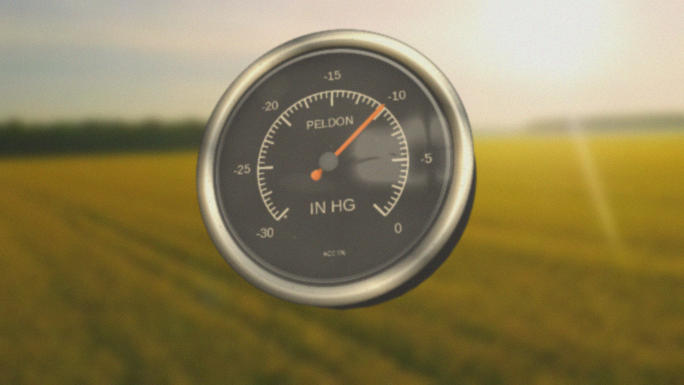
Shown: {"value": -10, "unit": "inHg"}
